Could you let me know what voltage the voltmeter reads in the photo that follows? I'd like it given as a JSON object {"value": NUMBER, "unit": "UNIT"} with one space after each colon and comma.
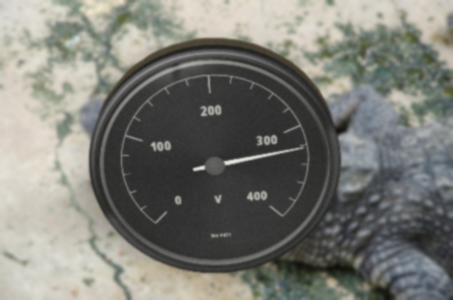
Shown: {"value": 320, "unit": "V"}
